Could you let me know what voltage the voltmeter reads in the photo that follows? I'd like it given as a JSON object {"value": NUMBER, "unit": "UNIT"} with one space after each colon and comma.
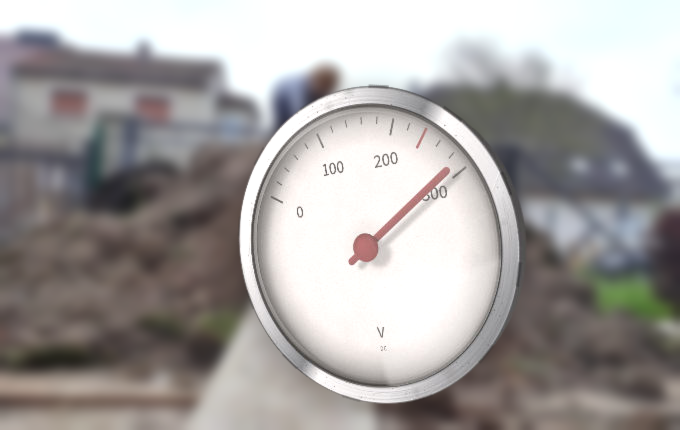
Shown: {"value": 290, "unit": "V"}
